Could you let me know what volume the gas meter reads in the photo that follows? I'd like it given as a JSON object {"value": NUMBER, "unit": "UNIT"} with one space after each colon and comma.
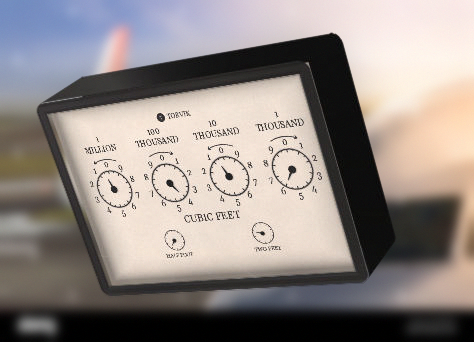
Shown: {"value": 40600, "unit": "ft³"}
